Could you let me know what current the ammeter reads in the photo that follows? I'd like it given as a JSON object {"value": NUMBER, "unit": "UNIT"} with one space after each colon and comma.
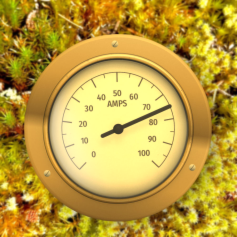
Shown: {"value": 75, "unit": "A"}
